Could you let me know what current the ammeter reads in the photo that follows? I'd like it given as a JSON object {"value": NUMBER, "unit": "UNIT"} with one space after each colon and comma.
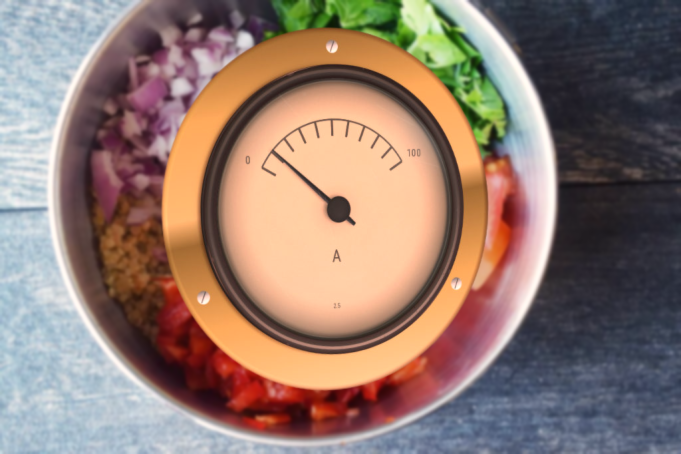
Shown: {"value": 10, "unit": "A"}
